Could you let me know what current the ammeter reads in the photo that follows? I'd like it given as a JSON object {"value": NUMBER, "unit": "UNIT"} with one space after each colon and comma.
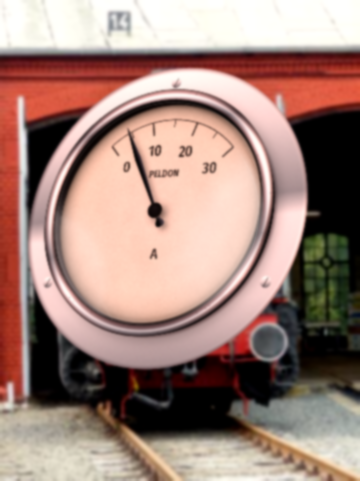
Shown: {"value": 5, "unit": "A"}
